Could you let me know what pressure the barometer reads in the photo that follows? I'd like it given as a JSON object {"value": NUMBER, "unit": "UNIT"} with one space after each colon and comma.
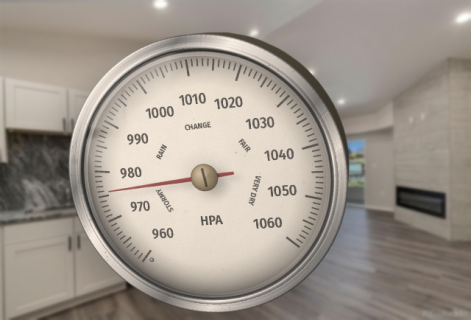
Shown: {"value": 976, "unit": "hPa"}
